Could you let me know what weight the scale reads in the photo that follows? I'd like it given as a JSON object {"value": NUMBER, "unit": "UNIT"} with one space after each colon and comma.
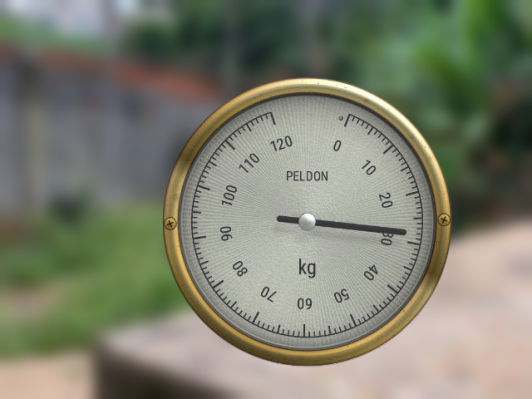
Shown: {"value": 28, "unit": "kg"}
